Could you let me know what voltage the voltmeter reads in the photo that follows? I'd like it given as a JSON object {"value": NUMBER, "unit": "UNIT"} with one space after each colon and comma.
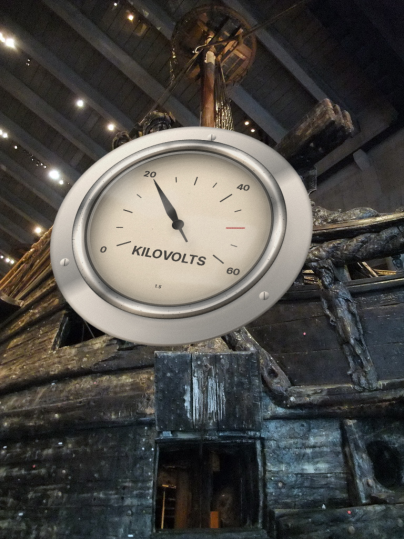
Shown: {"value": 20, "unit": "kV"}
